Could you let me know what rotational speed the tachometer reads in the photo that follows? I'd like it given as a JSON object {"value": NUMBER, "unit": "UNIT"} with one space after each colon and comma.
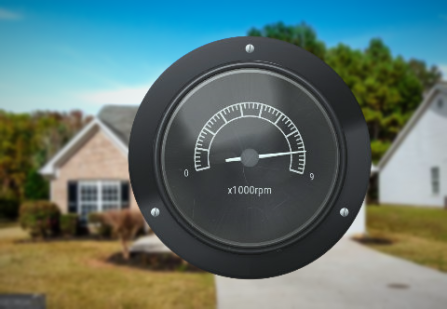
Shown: {"value": 8000, "unit": "rpm"}
